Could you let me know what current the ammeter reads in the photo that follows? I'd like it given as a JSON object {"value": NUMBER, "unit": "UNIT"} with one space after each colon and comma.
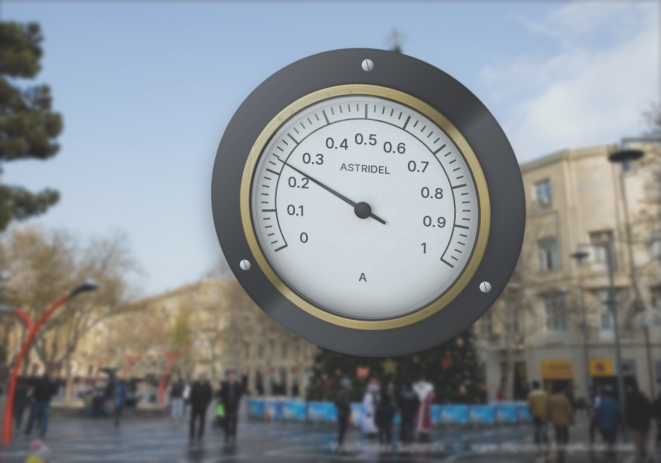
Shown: {"value": 0.24, "unit": "A"}
